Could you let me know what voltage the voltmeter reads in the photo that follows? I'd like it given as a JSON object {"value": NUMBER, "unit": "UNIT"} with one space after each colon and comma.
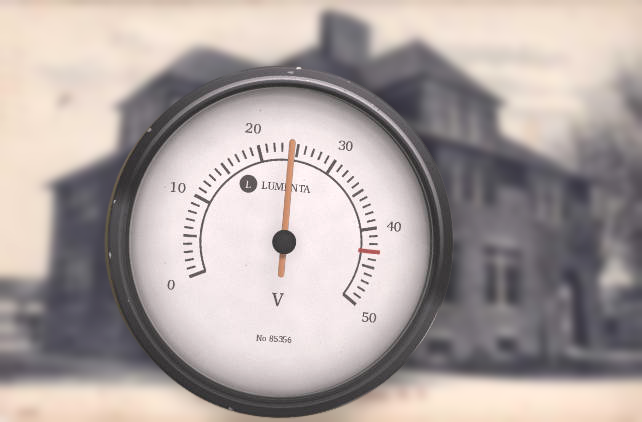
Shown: {"value": 24, "unit": "V"}
